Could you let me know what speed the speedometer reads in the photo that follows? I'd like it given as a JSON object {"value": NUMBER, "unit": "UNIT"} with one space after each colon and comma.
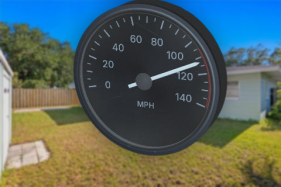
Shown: {"value": 112.5, "unit": "mph"}
